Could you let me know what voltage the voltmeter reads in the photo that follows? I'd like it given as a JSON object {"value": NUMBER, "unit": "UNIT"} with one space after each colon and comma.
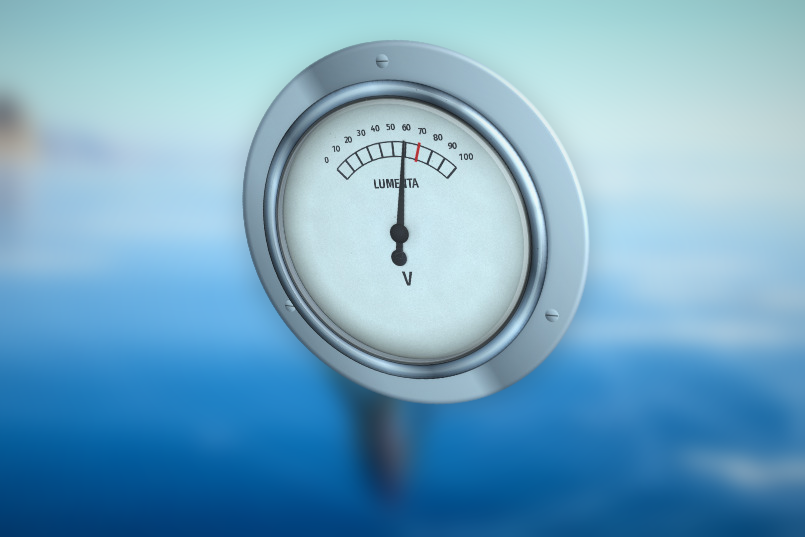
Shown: {"value": 60, "unit": "V"}
